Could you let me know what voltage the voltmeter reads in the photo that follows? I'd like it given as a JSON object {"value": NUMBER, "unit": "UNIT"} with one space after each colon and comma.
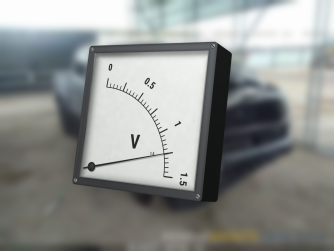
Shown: {"value": 1.25, "unit": "V"}
